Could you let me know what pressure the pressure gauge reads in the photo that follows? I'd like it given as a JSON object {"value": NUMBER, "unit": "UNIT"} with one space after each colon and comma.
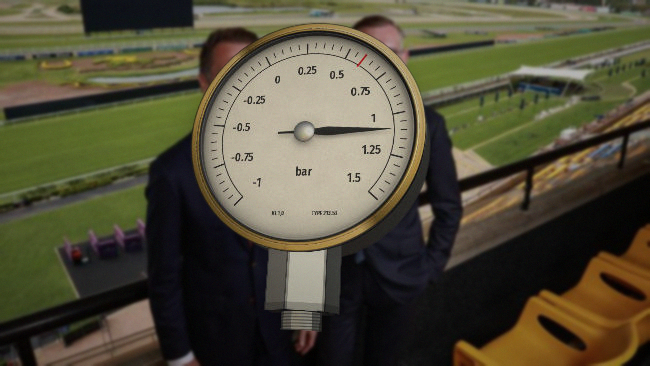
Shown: {"value": 1.1, "unit": "bar"}
